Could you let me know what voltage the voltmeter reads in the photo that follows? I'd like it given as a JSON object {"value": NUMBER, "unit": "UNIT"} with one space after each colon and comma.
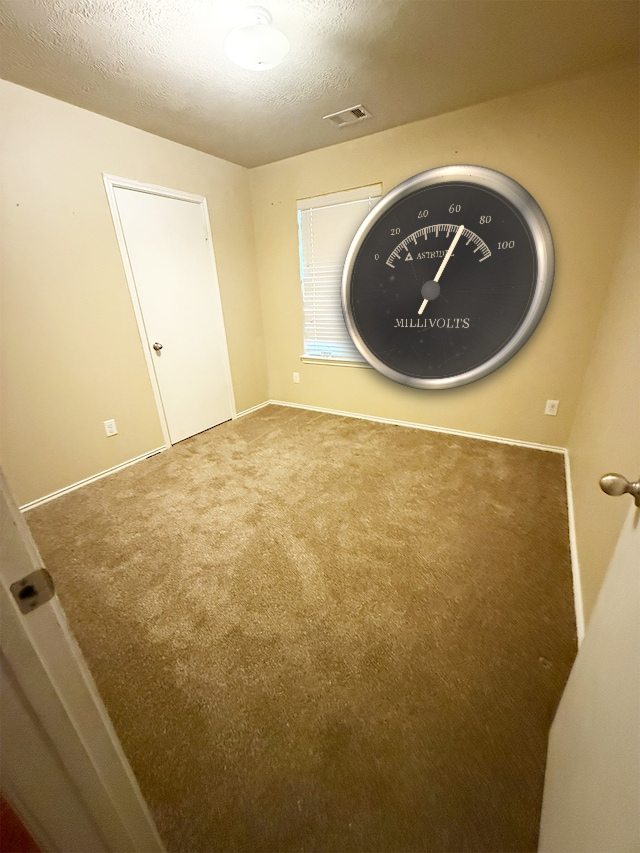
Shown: {"value": 70, "unit": "mV"}
